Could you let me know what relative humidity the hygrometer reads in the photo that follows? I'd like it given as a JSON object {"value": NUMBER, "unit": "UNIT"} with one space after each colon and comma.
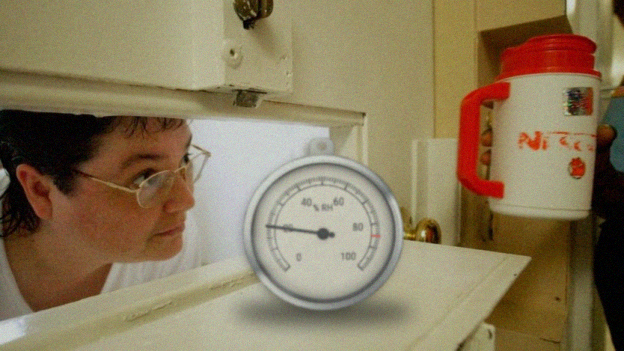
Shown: {"value": 20, "unit": "%"}
